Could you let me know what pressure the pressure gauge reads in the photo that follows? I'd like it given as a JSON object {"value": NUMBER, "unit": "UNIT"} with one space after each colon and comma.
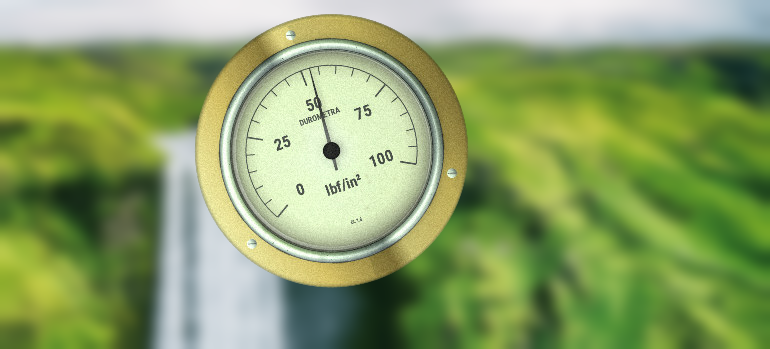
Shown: {"value": 52.5, "unit": "psi"}
